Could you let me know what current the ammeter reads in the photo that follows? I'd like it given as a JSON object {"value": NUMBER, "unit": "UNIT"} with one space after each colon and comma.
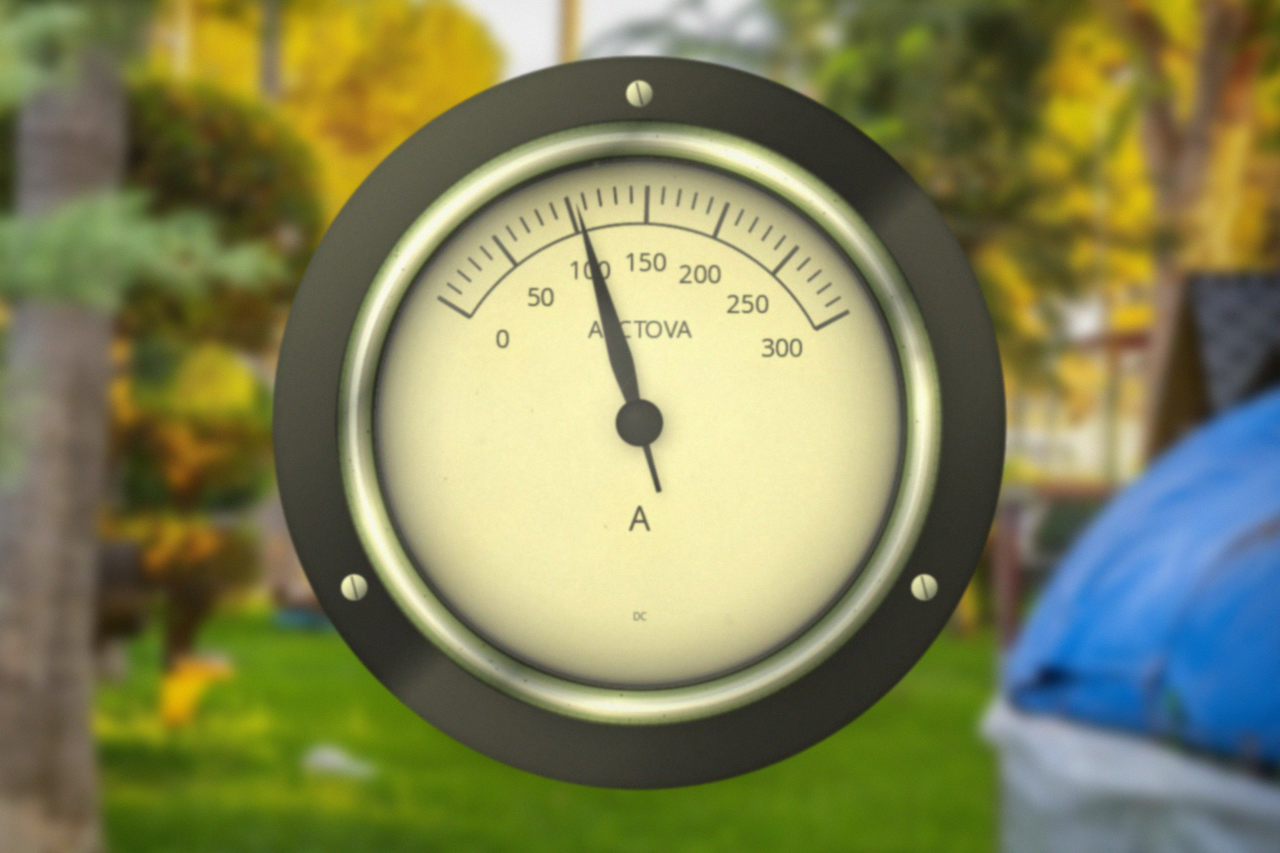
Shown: {"value": 105, "unit": "A"}
